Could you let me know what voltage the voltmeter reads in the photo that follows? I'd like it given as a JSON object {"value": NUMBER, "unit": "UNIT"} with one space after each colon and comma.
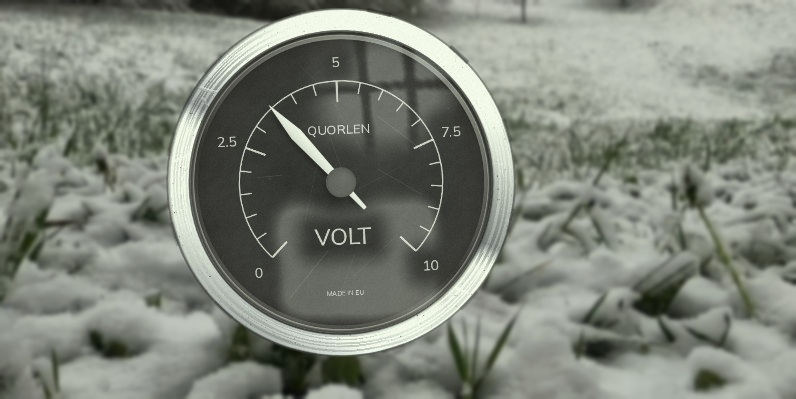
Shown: {"value": 3.5, "unit": "V"}
